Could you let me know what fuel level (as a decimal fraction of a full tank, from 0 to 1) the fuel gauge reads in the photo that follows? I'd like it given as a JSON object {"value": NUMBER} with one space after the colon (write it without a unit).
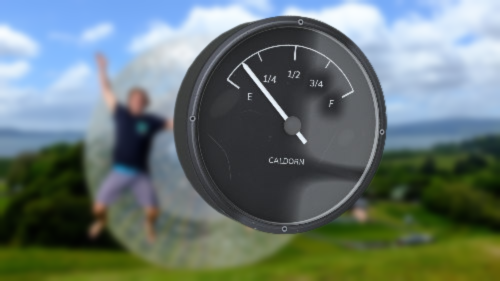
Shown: {"value": 0.125}
